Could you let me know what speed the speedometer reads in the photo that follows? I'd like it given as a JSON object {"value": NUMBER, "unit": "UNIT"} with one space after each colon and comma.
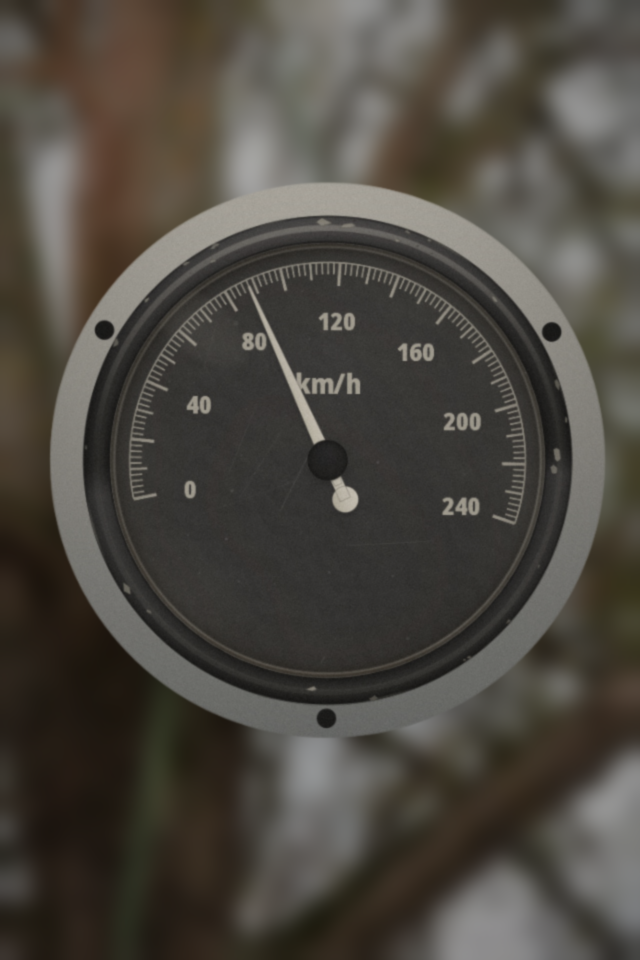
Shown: {"value": 88, "unit": "km/h"}
